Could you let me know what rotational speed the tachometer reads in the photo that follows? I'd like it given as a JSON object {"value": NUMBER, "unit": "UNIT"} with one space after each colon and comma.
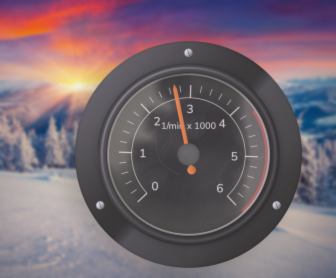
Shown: {"value": 2700, "unit": "rpm"}
